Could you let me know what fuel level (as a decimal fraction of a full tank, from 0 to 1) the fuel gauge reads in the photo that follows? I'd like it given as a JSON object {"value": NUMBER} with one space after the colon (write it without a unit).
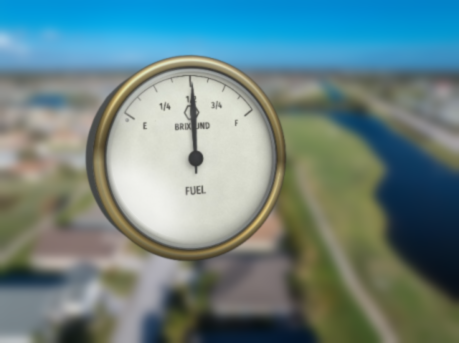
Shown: {"value": 0.5}
